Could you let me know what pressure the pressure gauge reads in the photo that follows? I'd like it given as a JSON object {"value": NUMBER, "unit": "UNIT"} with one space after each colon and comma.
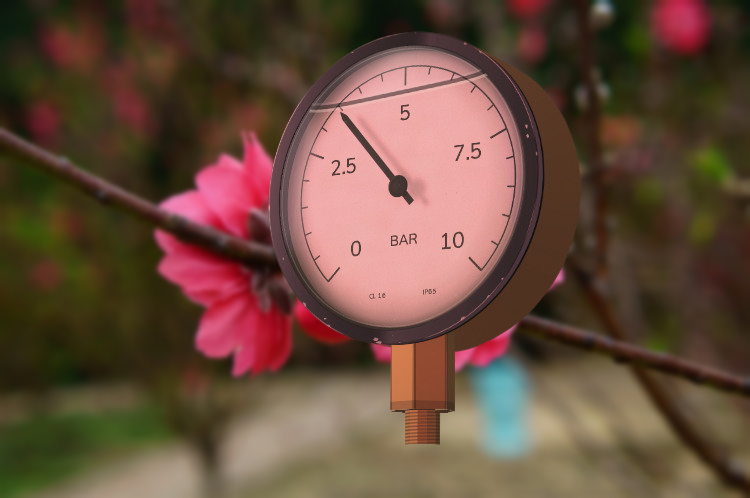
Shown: {"value": 3.5, "unit": "bar"}
